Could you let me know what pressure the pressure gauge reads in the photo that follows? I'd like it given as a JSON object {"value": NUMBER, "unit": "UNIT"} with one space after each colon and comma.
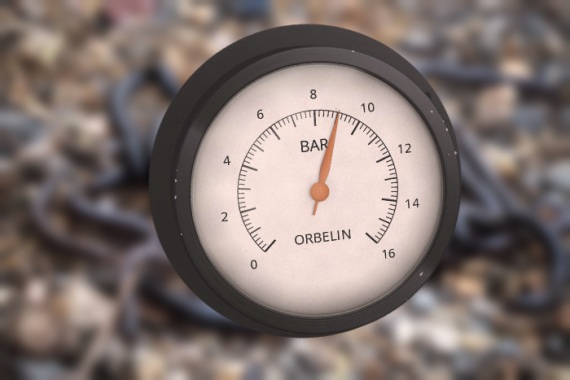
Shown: {"value": 9, "unit": "bar"}
